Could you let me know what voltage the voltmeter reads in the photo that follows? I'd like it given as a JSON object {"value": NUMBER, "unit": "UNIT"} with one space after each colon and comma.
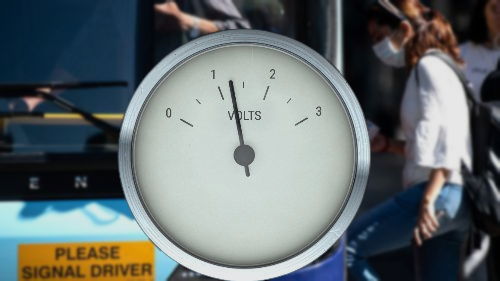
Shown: {"value": 1.25, "unit": "V"}
